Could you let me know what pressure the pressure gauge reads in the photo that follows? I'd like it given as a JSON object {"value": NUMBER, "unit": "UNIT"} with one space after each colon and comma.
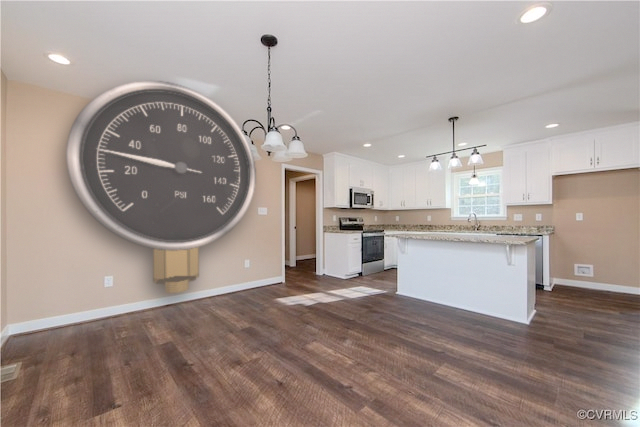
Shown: {"value": 30, "unit": "psi"}
